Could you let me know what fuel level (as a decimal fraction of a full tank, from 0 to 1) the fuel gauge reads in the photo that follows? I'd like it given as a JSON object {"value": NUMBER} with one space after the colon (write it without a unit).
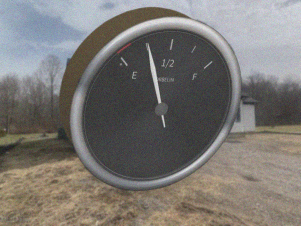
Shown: {"value": 0.25}
